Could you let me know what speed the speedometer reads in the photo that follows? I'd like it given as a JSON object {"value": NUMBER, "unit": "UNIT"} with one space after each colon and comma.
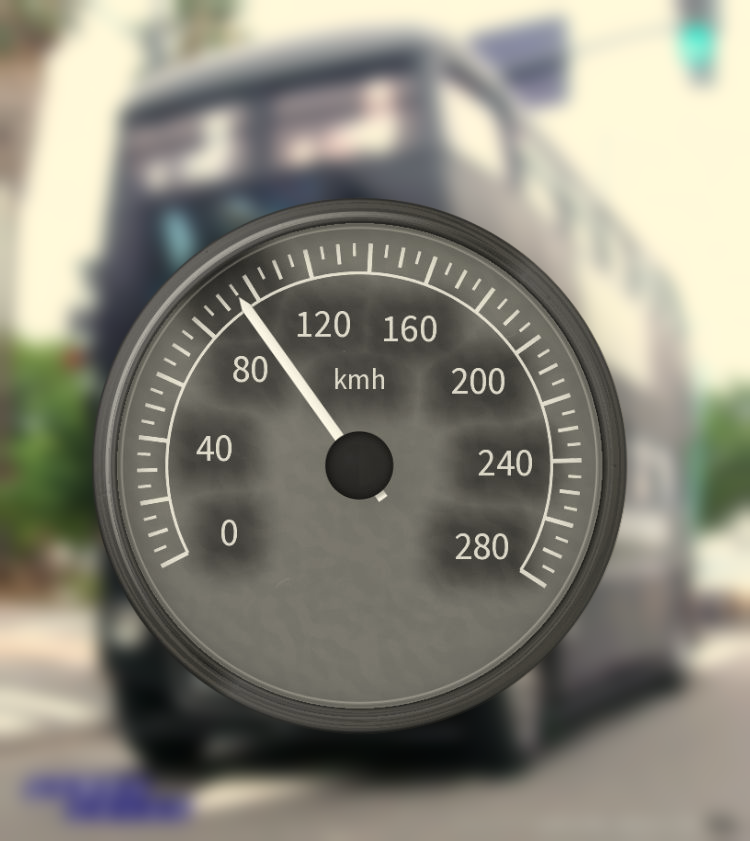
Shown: {"value": 95, "unit": "km/h"}
